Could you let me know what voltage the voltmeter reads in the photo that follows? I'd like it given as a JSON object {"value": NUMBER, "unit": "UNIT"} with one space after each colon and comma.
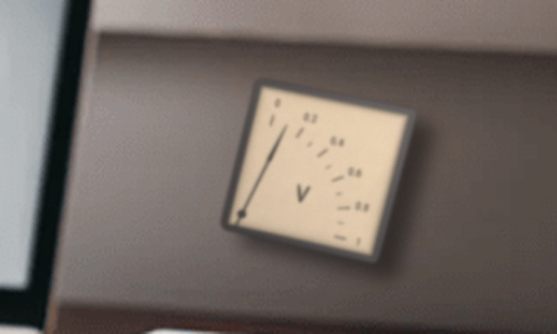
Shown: {"value": 0.1, "unit": "V"}
